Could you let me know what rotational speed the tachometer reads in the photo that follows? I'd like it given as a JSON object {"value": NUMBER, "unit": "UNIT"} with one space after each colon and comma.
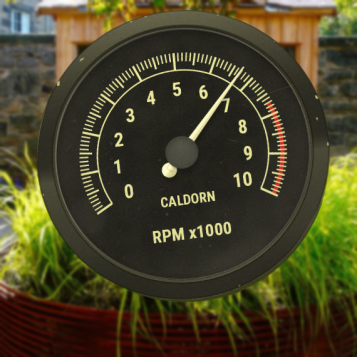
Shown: {"value": 6700, "unit": "rpm"}
